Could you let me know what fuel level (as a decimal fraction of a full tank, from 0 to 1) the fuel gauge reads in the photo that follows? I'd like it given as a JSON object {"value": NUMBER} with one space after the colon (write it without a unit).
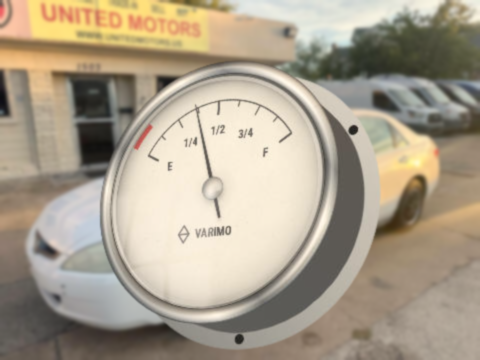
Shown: {"value": 0.375}
